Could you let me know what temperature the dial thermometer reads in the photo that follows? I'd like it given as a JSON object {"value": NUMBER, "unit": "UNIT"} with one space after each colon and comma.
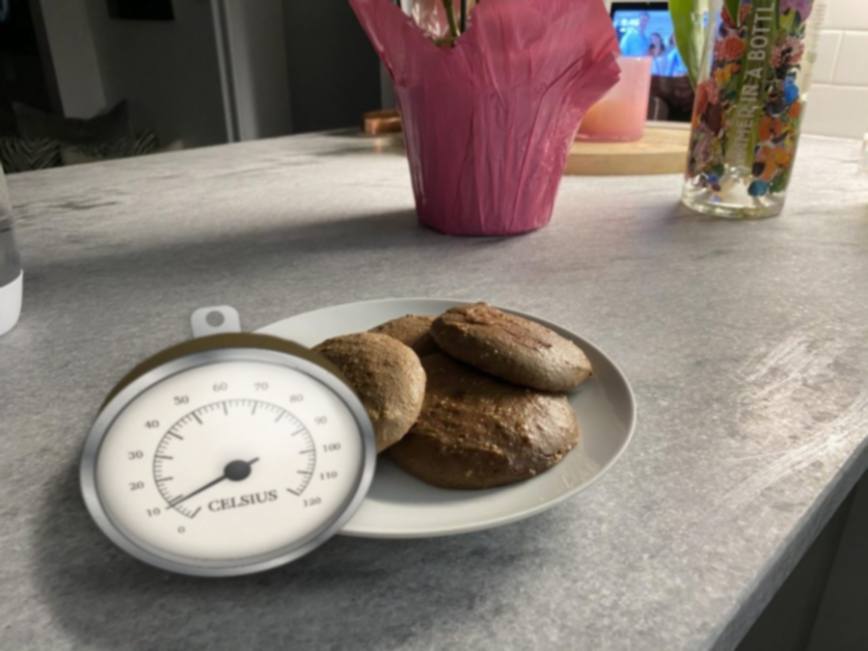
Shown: {"value": 10, "unit": "°C"}
